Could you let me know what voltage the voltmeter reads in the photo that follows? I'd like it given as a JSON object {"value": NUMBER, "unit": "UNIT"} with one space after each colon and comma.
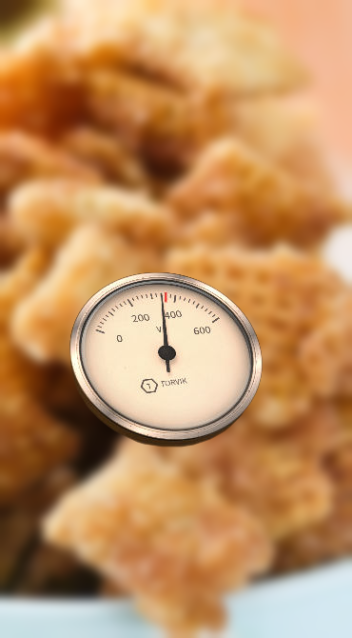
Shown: {"value": 340, "unit": "V"}
